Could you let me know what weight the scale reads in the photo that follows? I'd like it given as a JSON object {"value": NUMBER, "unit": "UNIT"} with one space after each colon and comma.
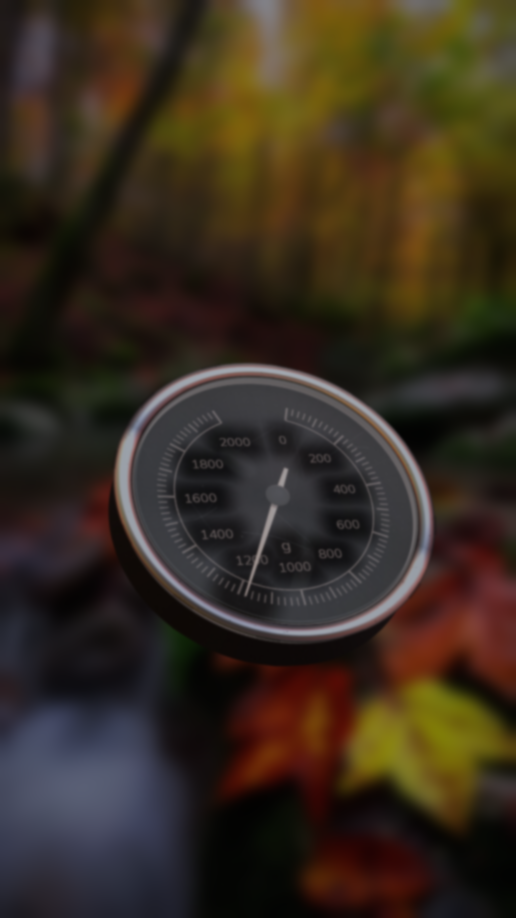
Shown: {"value": 1180, "unit": "g"}
